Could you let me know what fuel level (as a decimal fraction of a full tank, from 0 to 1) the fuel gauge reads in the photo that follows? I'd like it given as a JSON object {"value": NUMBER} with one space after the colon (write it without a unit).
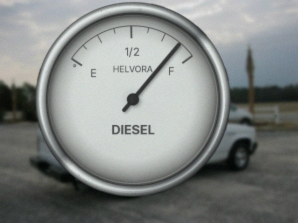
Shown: {"value": 0.875}
